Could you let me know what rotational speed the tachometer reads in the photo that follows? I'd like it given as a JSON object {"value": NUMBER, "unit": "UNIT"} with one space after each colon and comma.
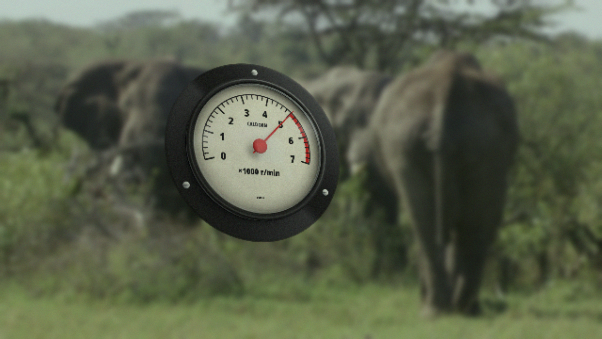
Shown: {"value": 5000, "unit": "rpm"}
